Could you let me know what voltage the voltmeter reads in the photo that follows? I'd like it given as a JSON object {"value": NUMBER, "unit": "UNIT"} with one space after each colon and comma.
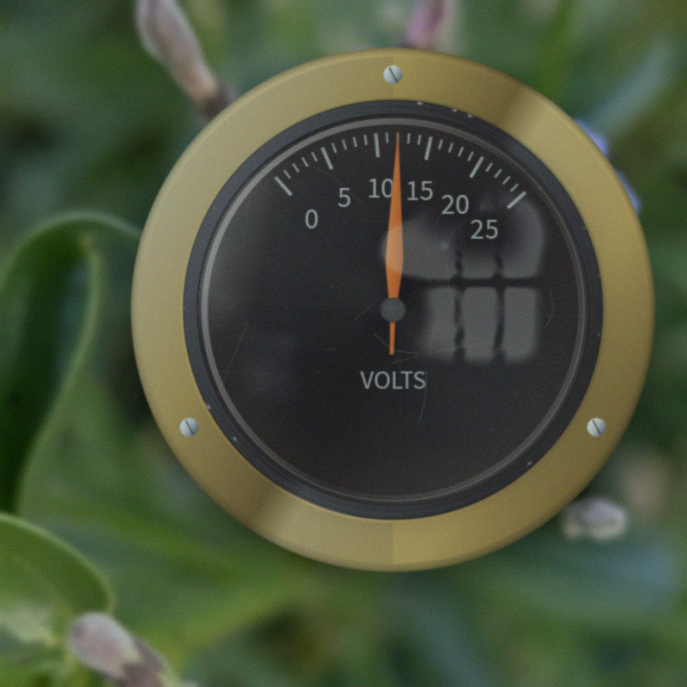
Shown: {"value": 12, "unit": "V"}
